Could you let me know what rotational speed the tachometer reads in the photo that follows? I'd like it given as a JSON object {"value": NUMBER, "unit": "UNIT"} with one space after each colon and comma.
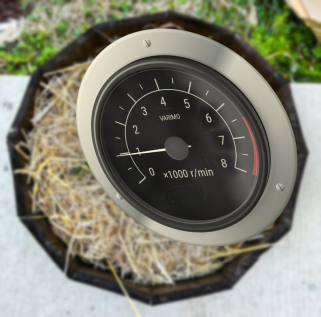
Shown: {"value": 1000, "unit": "rpm"}
